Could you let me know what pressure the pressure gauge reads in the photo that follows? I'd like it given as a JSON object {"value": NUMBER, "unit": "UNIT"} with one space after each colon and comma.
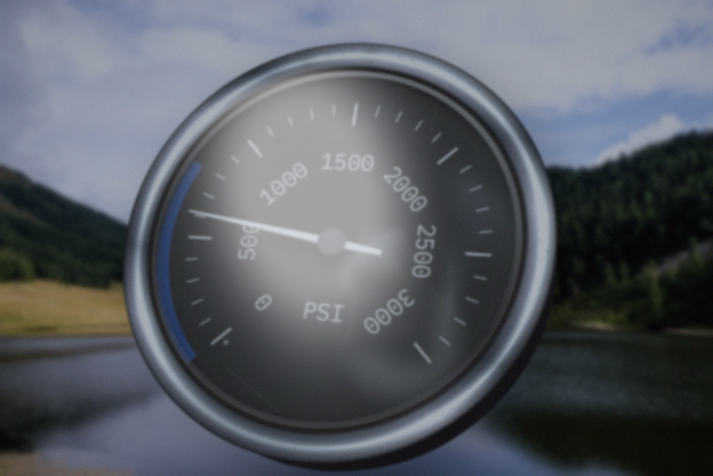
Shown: {"value": 600, "unit": "psi"}
